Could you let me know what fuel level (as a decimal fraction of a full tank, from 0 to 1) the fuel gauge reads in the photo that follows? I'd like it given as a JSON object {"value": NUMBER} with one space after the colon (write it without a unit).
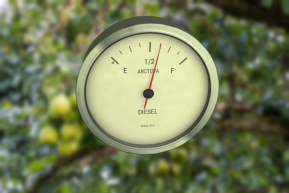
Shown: {"value": 0.625}
